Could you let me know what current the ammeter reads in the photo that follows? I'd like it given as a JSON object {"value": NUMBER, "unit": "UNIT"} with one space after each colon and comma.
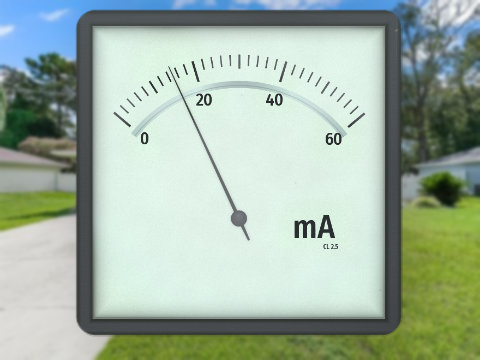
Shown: {"value": 15, "unit": "mA"}
